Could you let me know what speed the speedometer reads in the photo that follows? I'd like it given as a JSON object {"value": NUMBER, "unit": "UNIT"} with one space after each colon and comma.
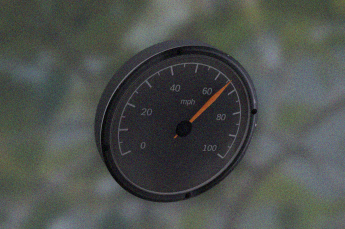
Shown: {"value": 65, "unit": "mph"}
